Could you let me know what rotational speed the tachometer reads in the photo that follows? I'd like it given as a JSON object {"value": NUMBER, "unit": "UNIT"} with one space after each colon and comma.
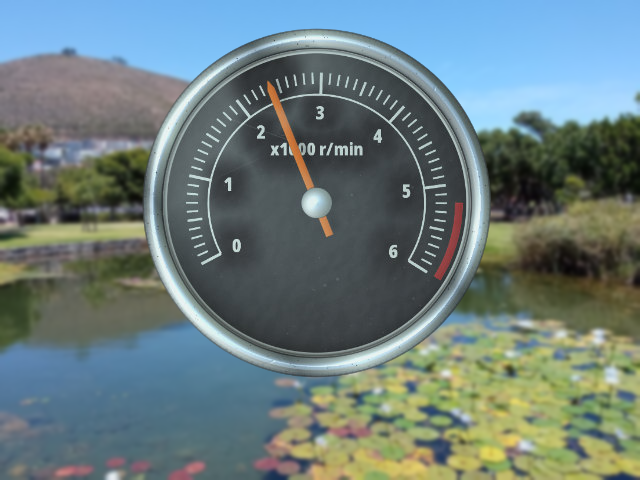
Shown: {"value": 2400, "unit": "rpm"}
